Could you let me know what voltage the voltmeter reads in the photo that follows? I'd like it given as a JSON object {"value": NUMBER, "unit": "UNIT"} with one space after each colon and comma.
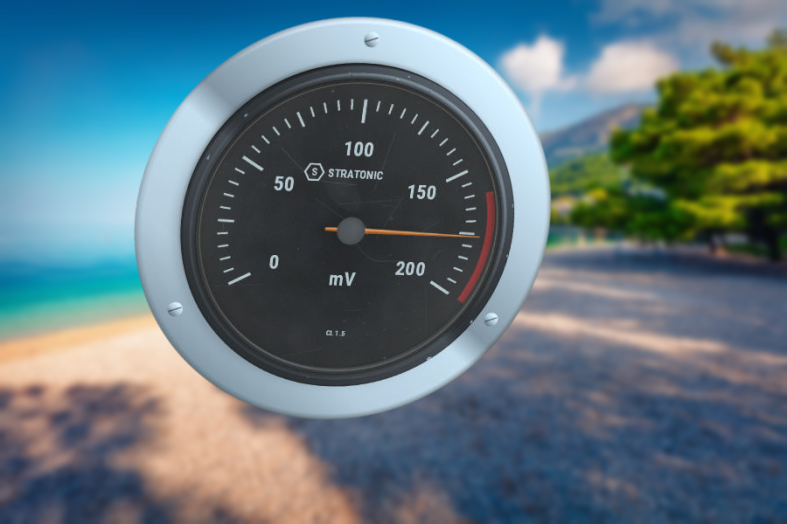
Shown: {"value": 175, "unit": "mV"}
